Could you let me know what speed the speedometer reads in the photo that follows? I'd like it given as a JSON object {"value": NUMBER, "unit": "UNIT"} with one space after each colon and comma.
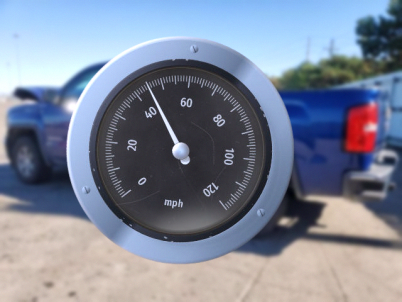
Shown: {"value": 45, "unit": "mph"}
